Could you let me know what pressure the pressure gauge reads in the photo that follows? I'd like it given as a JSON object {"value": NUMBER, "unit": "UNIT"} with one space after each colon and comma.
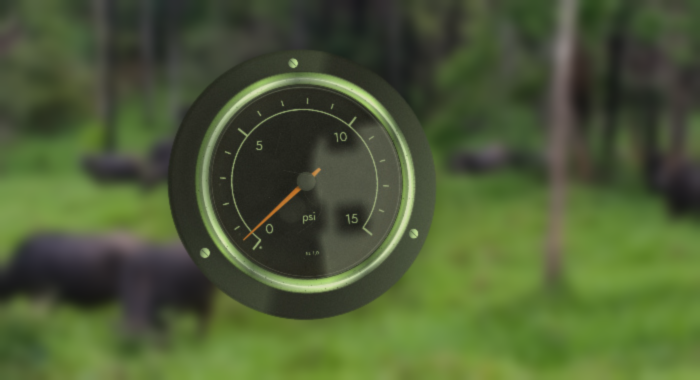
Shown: {"value": 0.5, "unit": "psi"}
